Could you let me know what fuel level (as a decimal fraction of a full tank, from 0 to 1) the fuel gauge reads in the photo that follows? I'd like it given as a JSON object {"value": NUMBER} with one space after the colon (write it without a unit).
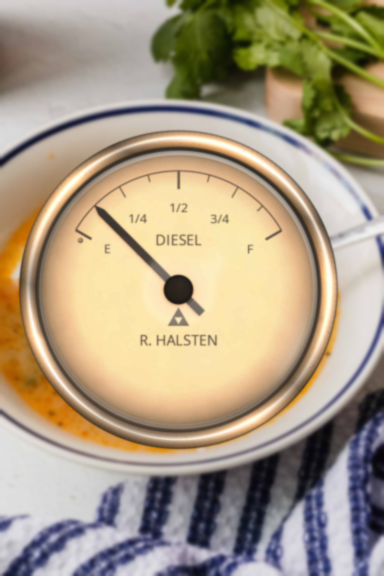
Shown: {"value": 0.125}
